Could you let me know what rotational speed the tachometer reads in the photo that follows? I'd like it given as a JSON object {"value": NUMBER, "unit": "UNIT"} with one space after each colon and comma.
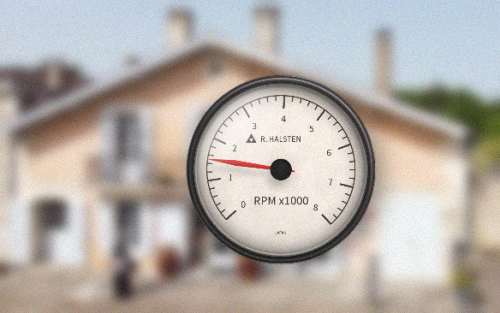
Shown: {"value": 1500, "unit": "rpm"}
